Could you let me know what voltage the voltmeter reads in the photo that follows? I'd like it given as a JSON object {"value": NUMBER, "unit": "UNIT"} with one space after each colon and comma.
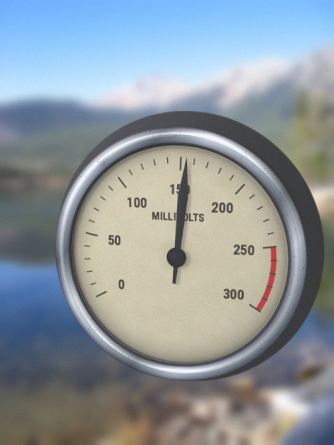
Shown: {"value": 155, "unit": "mV"}
